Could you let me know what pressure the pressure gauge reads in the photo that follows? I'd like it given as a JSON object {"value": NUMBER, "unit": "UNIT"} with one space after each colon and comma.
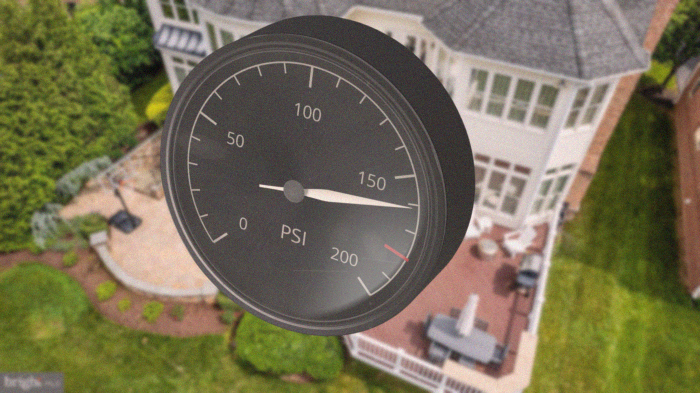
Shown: {"value": 160, "unit": "psi"}
